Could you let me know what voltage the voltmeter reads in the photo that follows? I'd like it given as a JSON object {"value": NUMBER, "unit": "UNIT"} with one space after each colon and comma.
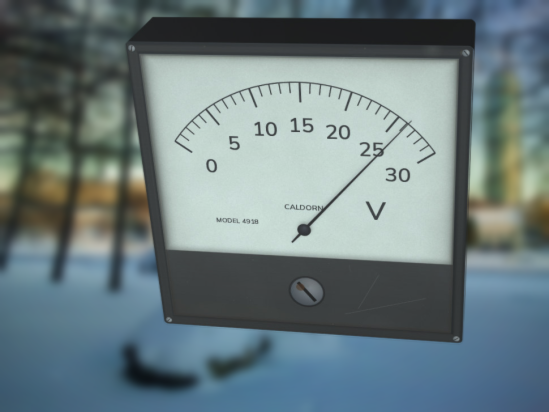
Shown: {"value": 26, "unit": "V"}
